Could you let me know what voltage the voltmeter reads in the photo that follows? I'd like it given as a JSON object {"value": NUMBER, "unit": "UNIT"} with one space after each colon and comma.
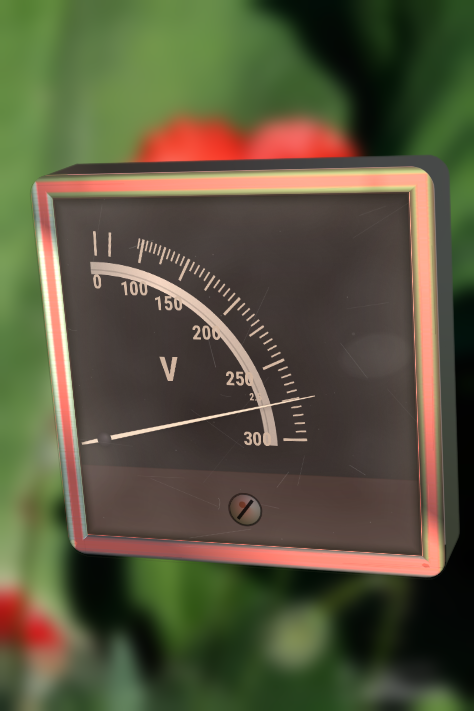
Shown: {"value": 275, "unit": "V"}
